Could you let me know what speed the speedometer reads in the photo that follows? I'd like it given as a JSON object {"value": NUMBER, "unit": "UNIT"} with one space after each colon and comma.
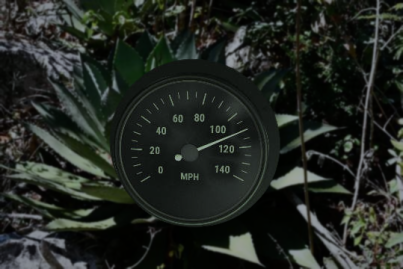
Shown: {"value": 110, "unit": "mph"}
